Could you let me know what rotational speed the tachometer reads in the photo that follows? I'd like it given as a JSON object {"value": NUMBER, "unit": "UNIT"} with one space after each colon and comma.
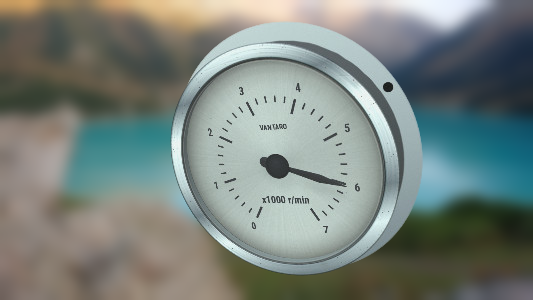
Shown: {"value": 6000, "unit": "rpm"}
